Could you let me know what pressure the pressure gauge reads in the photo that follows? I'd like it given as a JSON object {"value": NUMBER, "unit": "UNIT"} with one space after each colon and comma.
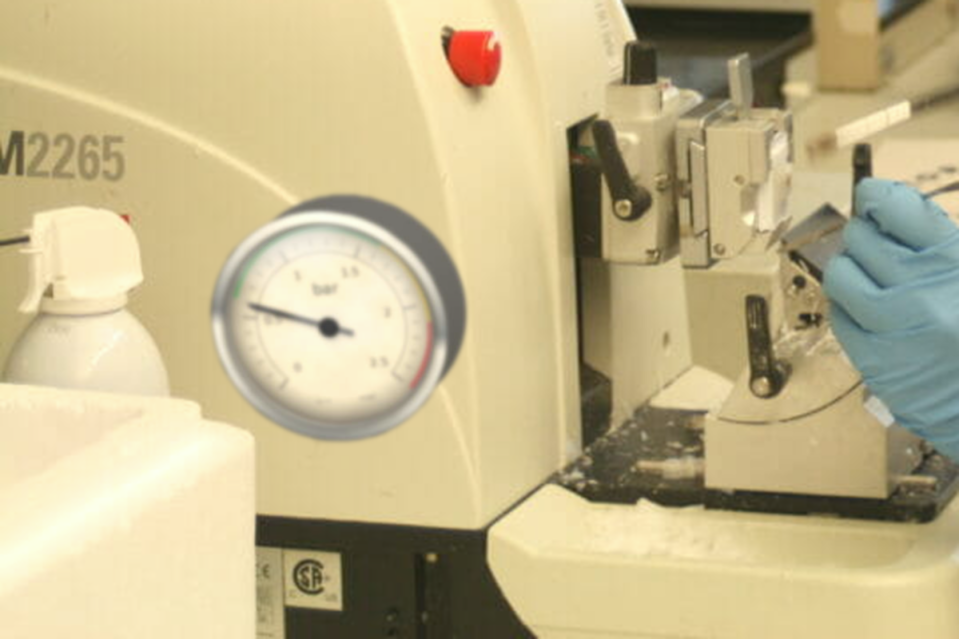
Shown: {"value": 0.6, "unit": "bar"}
